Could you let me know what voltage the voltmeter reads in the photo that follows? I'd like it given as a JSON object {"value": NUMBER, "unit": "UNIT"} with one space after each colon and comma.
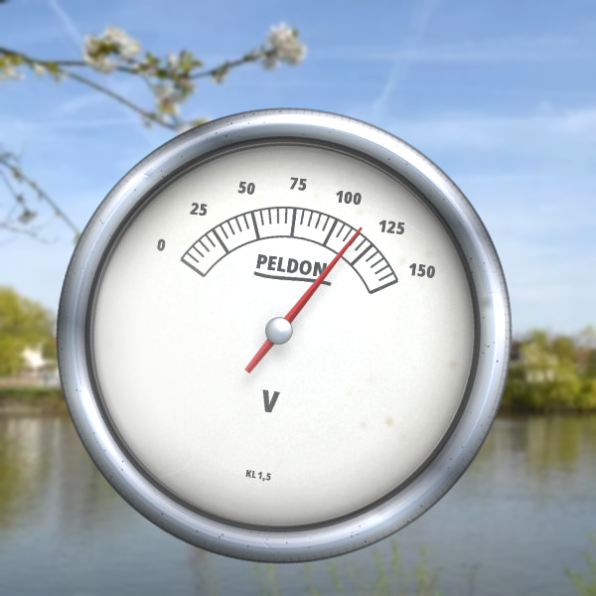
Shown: {"value": 115, "unit": "V"}
